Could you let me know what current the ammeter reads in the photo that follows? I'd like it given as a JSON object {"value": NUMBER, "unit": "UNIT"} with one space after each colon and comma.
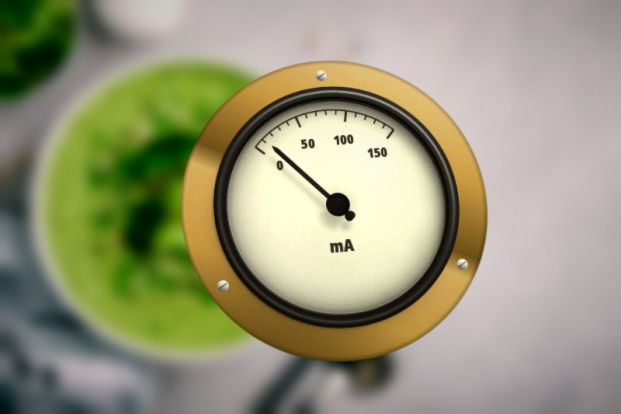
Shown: {"value": 10, "unit": "mA"}
